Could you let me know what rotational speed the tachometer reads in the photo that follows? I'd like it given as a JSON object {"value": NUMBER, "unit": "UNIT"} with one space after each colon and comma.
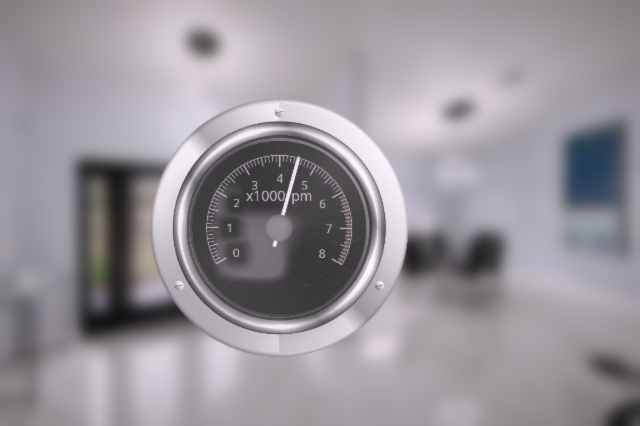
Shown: {"value": 4500, "unit": "rpm"}
